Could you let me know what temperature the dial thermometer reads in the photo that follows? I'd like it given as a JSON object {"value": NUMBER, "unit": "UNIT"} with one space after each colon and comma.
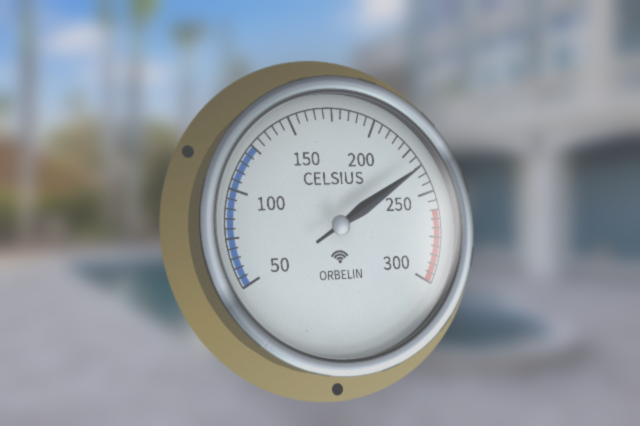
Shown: {"value": 235, "unit": "°C"}
